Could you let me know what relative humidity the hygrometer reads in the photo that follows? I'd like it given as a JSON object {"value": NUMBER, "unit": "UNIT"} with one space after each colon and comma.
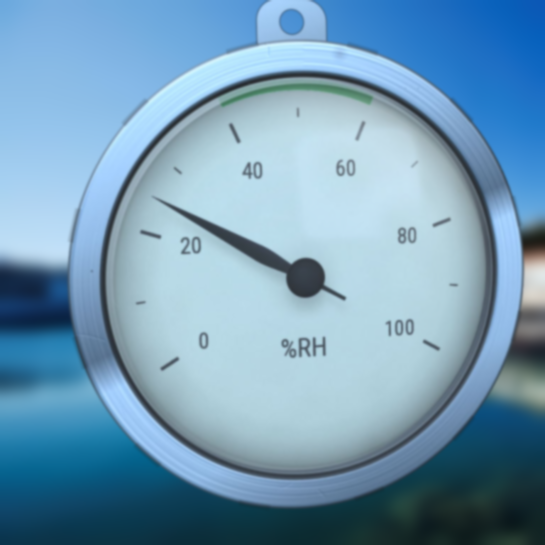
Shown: {"value": 25, "unit": "%"}
